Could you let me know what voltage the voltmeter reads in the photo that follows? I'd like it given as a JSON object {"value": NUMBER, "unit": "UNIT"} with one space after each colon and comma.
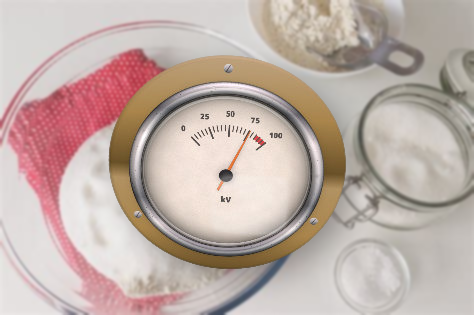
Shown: {"value": 75, "unit": "kV"}
